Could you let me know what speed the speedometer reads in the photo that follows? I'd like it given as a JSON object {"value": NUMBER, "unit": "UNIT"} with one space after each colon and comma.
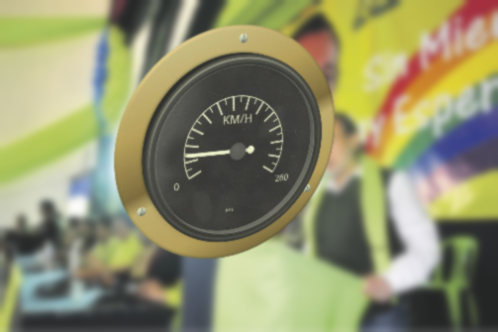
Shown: {"value": 30, "unit": "km/h"}
